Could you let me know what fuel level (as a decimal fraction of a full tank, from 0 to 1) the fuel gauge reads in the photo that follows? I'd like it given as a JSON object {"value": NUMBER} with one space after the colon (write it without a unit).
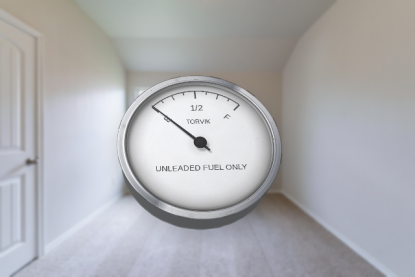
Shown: {"value": 0}
